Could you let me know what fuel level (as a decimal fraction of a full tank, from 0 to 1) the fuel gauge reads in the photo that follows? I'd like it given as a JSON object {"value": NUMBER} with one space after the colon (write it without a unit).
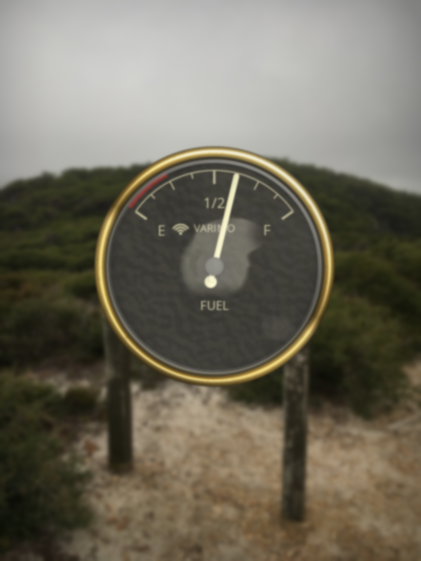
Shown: {"value": 0.625}
